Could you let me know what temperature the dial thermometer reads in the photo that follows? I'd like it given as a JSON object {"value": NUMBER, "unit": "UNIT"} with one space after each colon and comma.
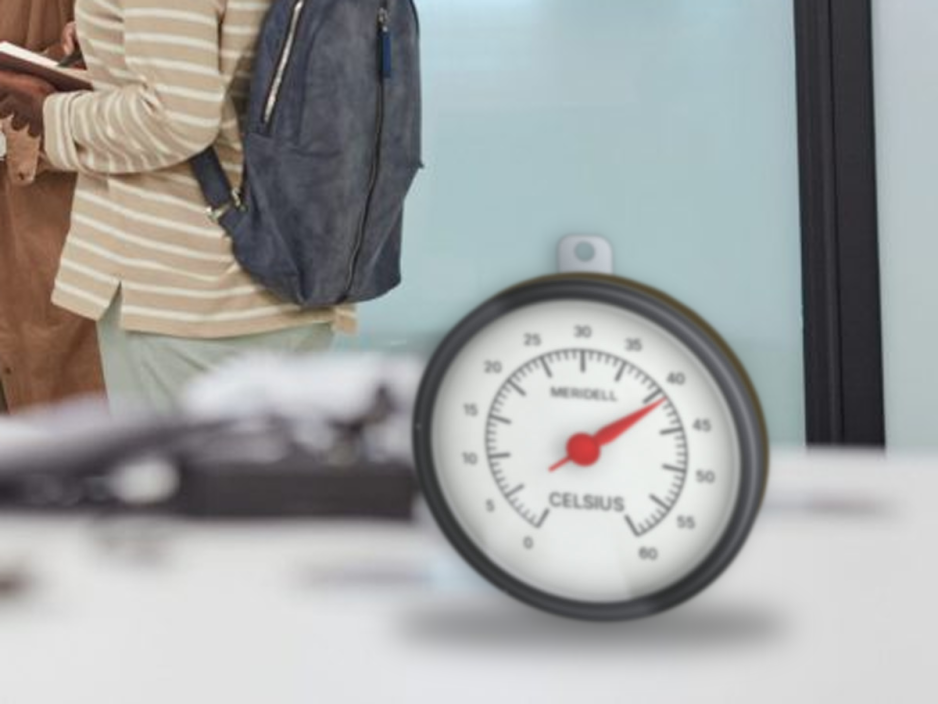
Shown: {"value": 41, "unit": "°C"}
